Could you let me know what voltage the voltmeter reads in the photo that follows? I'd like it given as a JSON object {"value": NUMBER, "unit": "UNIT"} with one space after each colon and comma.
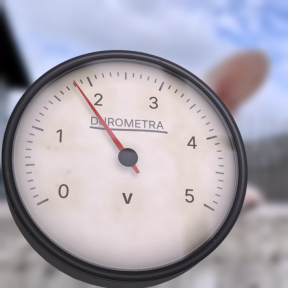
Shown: {"value": 1.8, "unit": "V"}
